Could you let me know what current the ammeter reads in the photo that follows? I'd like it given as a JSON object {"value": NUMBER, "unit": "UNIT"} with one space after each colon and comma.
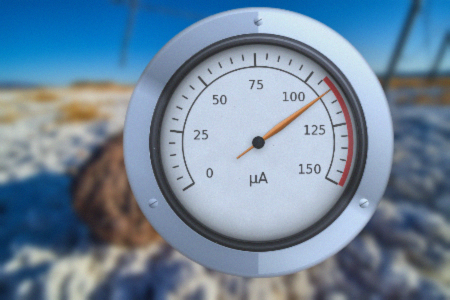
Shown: {"value": 110, "unit": "µA"}
